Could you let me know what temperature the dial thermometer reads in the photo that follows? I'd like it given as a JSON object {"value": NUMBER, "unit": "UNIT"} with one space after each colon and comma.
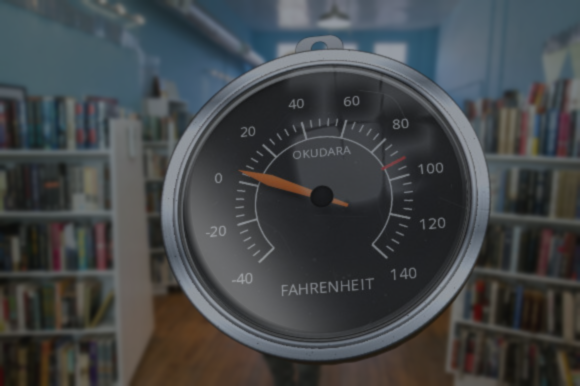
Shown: {"value": 4, "unit": "°F"}
